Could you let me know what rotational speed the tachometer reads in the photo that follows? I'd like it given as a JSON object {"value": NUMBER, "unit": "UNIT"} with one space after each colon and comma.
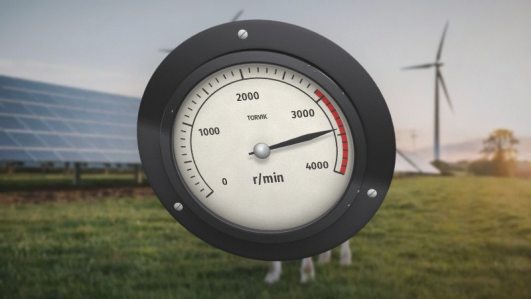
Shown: {"value": 3400, "unit": "rpm"}
